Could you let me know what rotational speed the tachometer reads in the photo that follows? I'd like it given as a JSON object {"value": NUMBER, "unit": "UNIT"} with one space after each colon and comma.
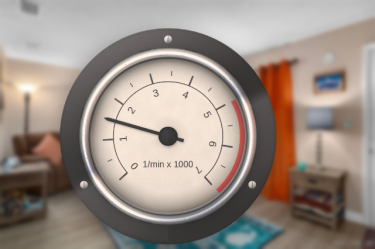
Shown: {"value": 1500, "unit": "rpm"}
